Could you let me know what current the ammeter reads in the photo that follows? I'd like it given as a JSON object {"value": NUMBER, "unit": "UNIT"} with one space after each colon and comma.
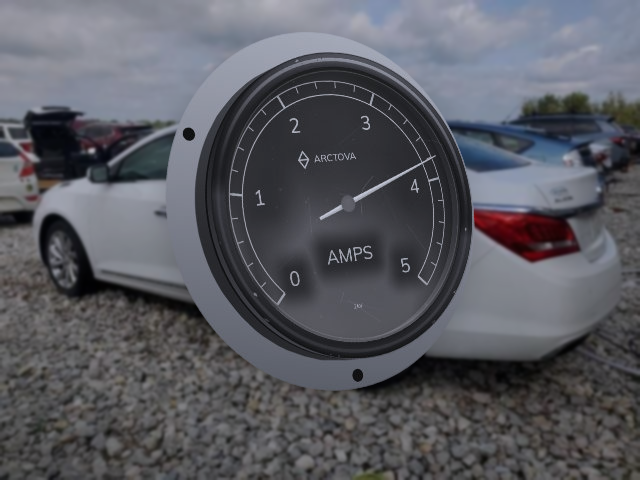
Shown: {"value": 3.8, "unit": "A"}
